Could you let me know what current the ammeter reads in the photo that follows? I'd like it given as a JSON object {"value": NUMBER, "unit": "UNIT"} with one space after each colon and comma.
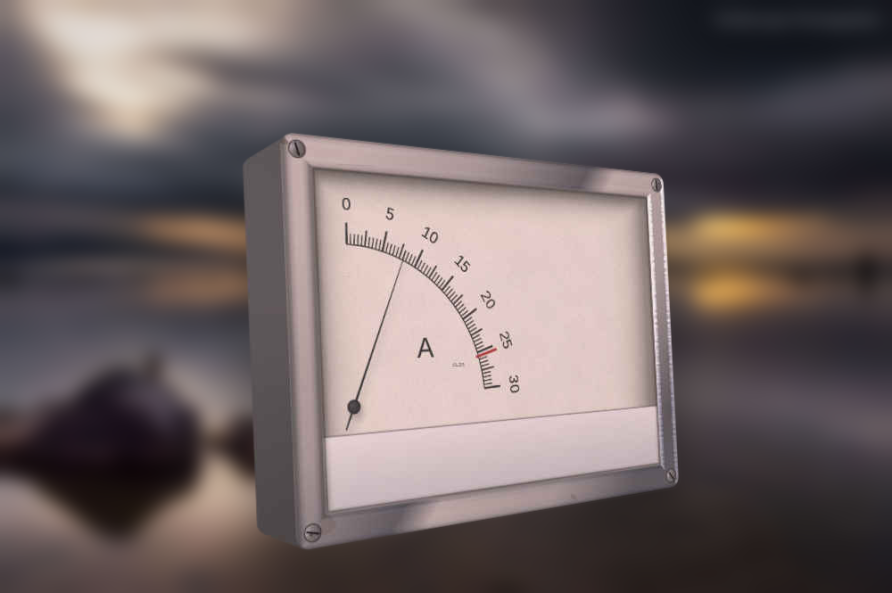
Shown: {"value": 7.5, "unit": "A"}
